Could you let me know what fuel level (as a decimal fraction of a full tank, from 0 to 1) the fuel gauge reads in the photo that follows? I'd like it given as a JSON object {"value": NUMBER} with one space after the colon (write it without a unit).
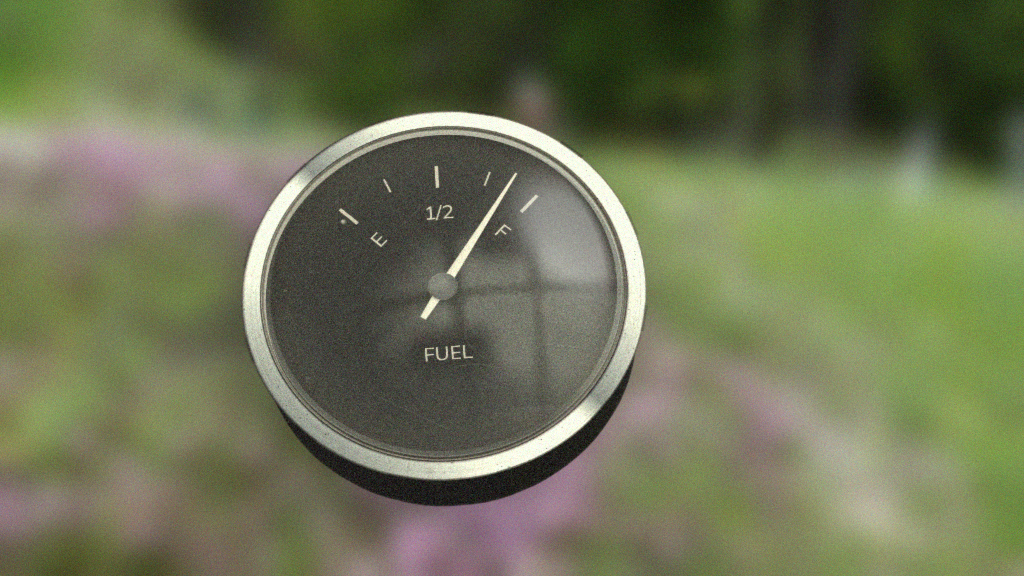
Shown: {"value": 0.875}
